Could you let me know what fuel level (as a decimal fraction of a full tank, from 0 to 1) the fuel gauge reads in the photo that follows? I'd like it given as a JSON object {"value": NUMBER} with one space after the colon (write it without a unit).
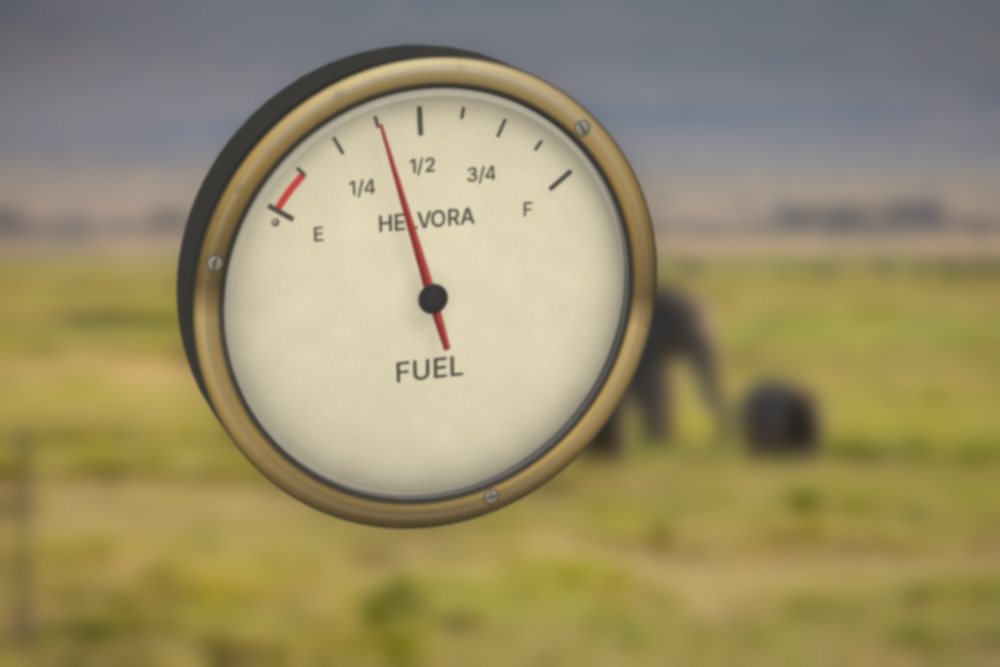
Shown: {"value": 0.375}
